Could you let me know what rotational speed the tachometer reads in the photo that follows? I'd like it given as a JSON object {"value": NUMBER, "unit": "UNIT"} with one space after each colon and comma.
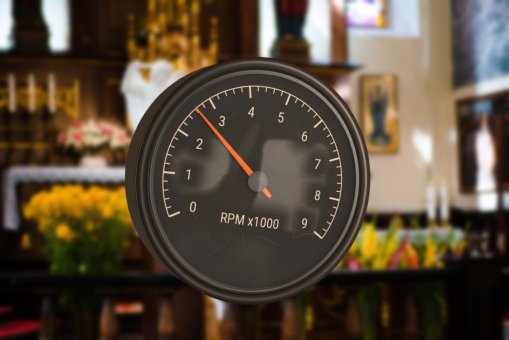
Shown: {"value": 2600, "unit": "rpm"}
